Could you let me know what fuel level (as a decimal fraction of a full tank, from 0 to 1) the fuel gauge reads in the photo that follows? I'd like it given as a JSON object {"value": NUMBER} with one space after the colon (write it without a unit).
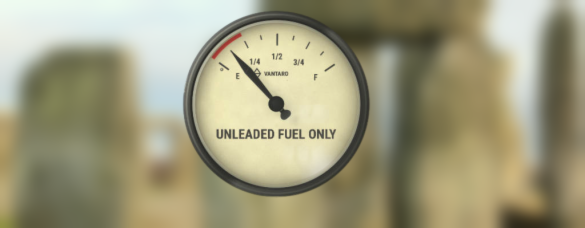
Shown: {"value": 0.125}
